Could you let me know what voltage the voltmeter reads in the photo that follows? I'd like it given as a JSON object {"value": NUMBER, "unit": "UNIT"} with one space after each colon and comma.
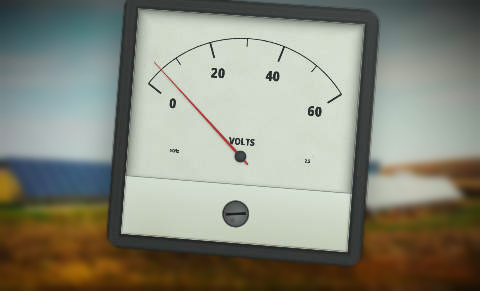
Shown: {"value": 5, "unit": "V"}
